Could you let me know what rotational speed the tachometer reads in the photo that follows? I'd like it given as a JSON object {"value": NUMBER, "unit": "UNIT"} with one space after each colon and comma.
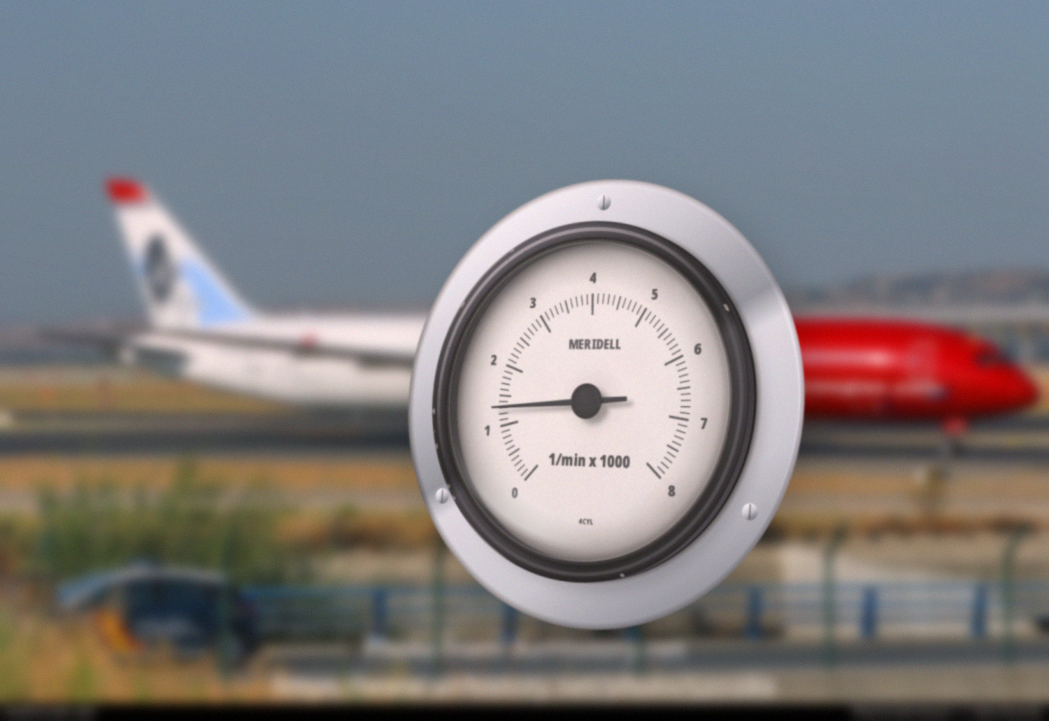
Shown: {"value": 1300, "unit": "rpm"}
